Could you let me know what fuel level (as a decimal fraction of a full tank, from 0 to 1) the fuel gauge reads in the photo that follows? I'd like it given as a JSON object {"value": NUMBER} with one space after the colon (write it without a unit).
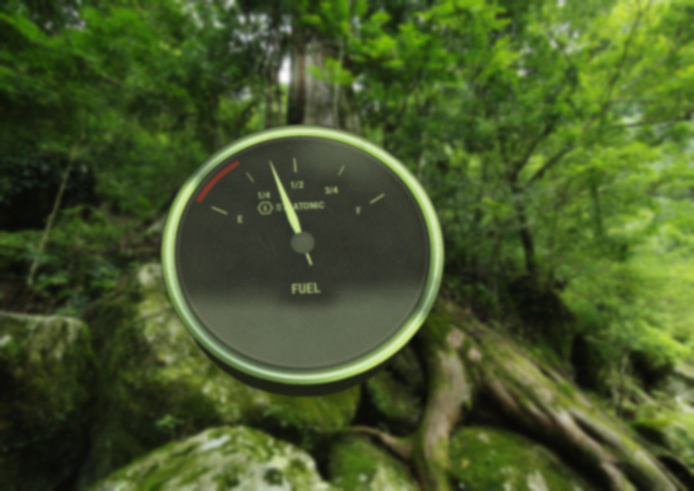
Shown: {"value": 0.375}
